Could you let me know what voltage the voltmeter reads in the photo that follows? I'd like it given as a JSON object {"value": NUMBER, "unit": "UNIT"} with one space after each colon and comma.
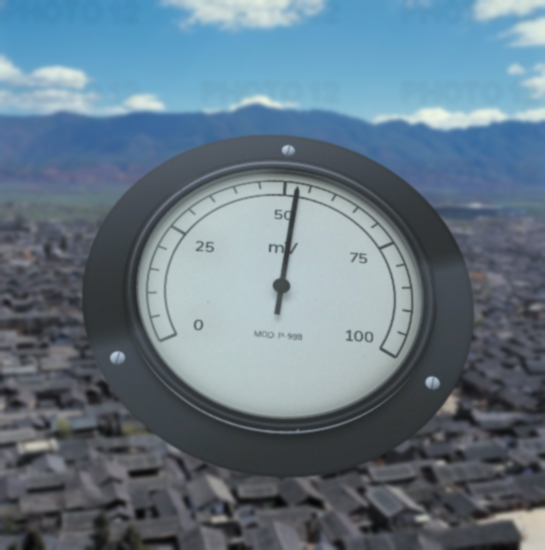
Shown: {"value": 52.5, "unit": "mV"}
